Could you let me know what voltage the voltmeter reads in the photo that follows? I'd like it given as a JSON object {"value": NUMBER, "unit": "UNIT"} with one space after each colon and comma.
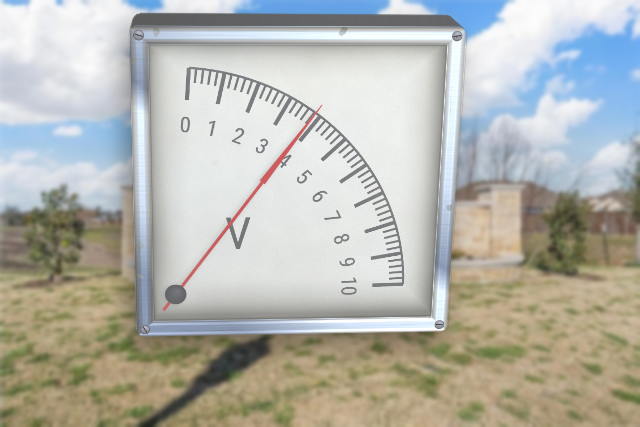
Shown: {"value": 3.8, "unit": "V"}
